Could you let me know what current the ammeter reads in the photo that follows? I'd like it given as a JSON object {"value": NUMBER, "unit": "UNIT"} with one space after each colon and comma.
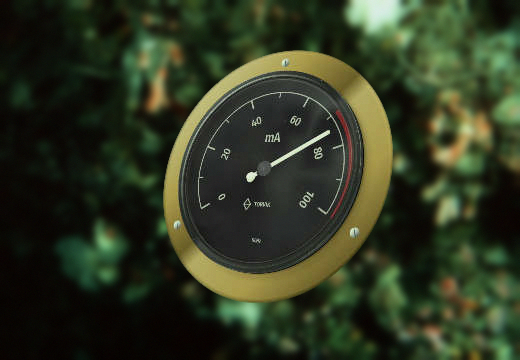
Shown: {"value": 75, "unit": "mA"}
